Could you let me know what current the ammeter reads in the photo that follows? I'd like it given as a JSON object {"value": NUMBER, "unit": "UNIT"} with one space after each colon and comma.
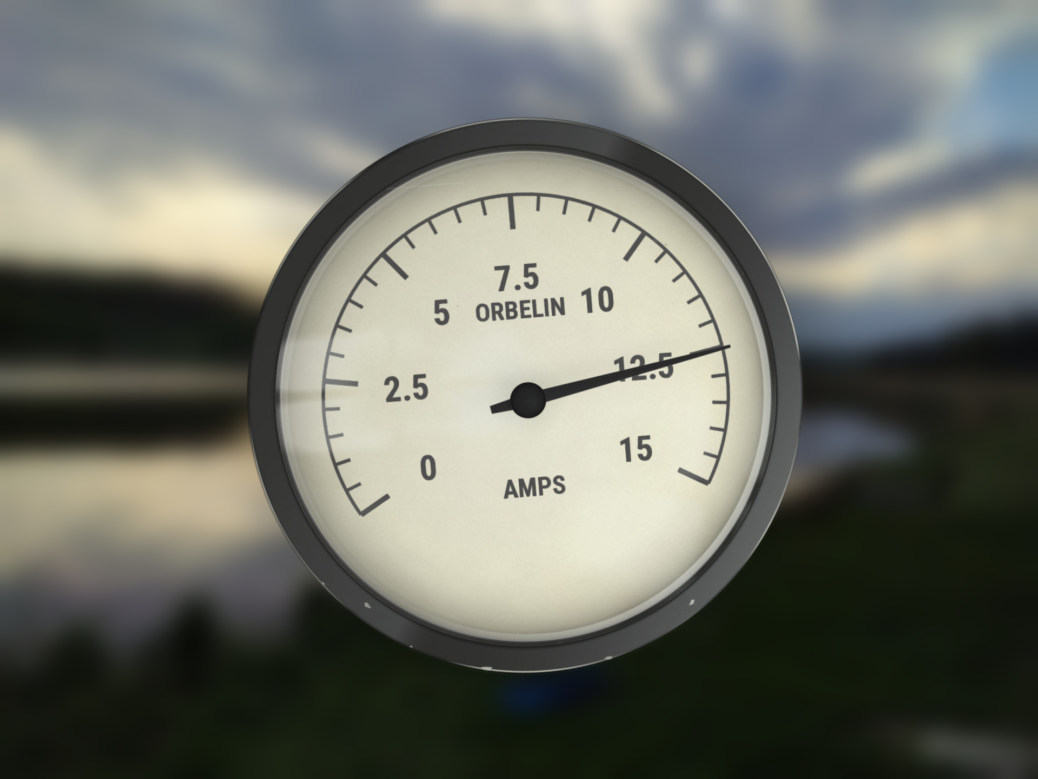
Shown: {"value": 12.5, "unit": "A"}
